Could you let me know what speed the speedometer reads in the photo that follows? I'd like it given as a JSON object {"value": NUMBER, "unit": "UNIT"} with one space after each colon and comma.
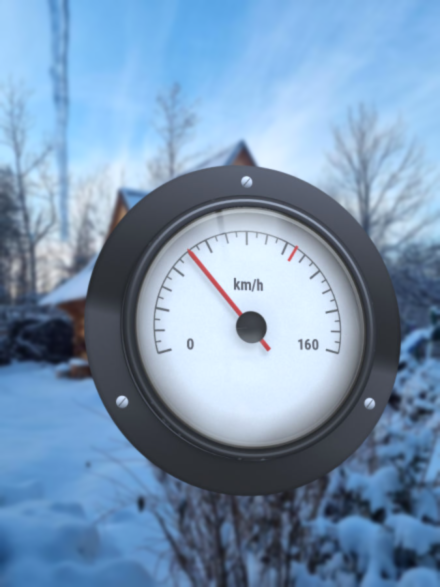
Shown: {"value": 50, "unit": "km/h"}
